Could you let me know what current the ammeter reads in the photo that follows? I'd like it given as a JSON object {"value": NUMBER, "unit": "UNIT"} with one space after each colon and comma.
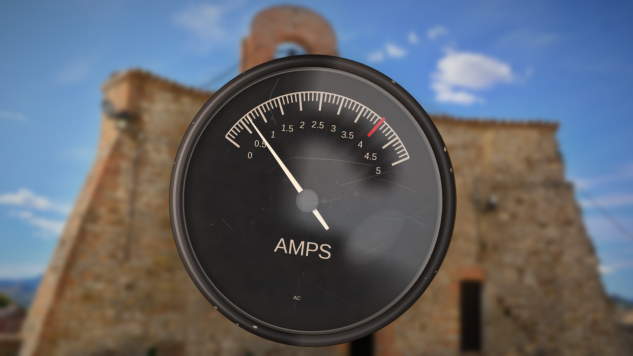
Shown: {"value": 0.7, "unit": "A"}
